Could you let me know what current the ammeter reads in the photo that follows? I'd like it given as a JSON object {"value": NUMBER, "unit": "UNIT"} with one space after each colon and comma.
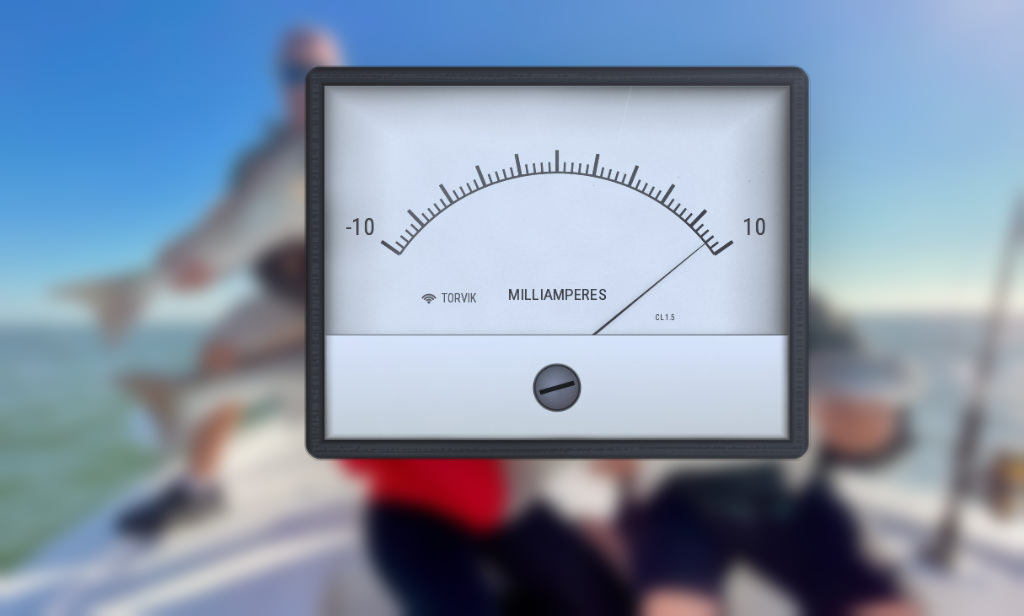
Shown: {"value": 9.2, "unit": "mA"}
